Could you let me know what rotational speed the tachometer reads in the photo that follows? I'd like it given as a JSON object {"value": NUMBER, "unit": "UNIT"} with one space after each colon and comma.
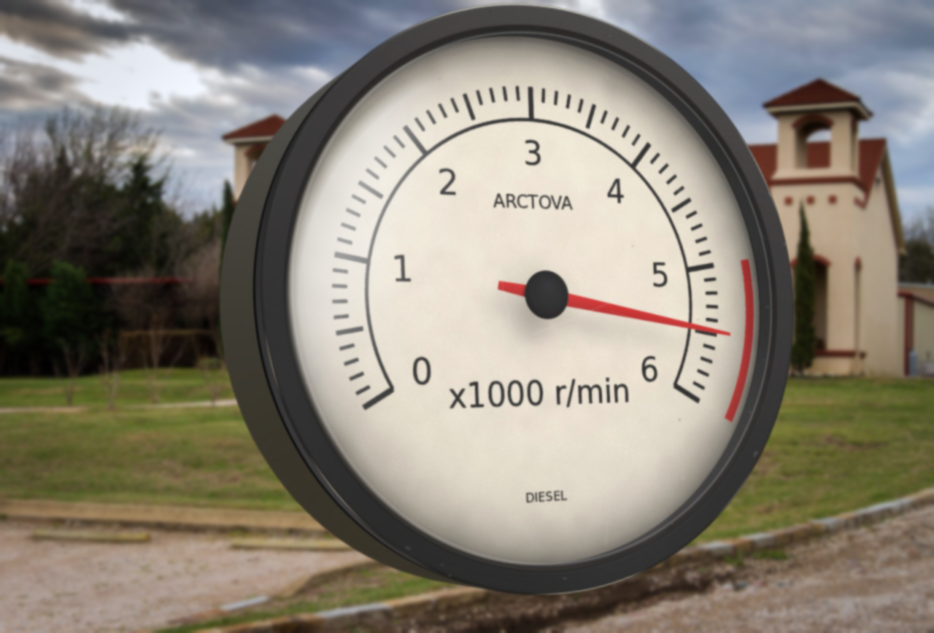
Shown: {"value": 5500, "unit": "rpm"}
